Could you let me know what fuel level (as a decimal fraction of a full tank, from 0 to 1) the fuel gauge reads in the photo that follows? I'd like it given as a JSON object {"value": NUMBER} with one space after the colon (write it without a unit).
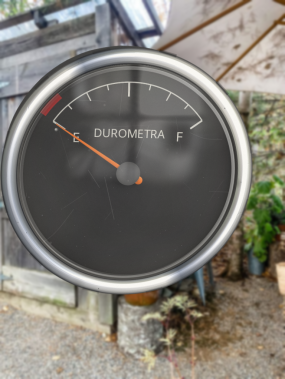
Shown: {"value": 0}
